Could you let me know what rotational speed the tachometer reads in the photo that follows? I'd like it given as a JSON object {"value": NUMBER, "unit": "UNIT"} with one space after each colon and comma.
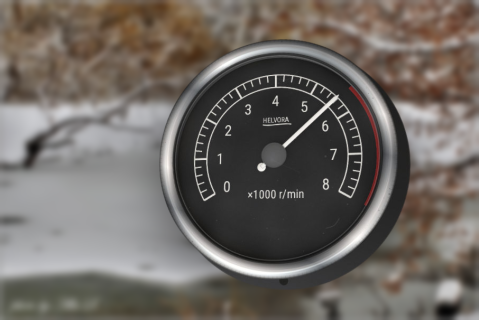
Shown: {"value": 5600, "unit": "rpm"}
